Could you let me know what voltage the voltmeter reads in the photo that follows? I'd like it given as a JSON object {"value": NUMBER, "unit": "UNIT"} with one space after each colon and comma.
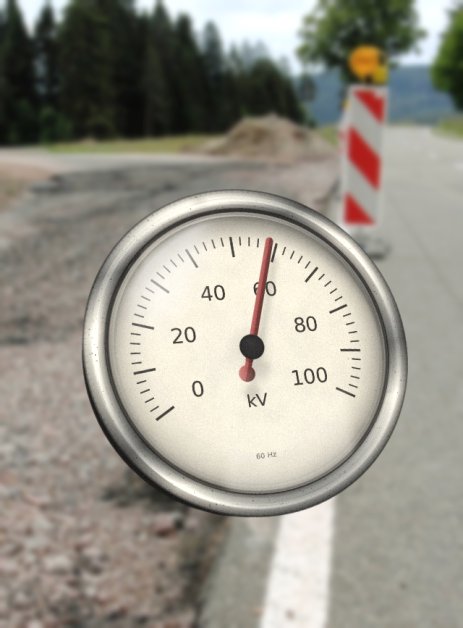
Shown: {"value": 58, "unit": "kV"}
